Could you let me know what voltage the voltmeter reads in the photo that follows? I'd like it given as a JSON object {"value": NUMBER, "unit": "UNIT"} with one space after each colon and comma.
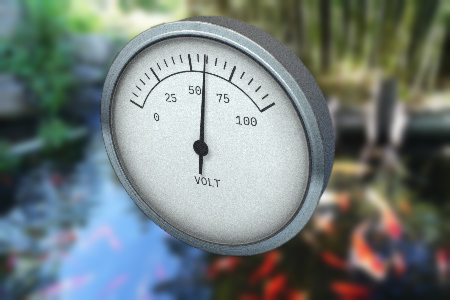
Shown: {"value": 60, "unit": "V"}
